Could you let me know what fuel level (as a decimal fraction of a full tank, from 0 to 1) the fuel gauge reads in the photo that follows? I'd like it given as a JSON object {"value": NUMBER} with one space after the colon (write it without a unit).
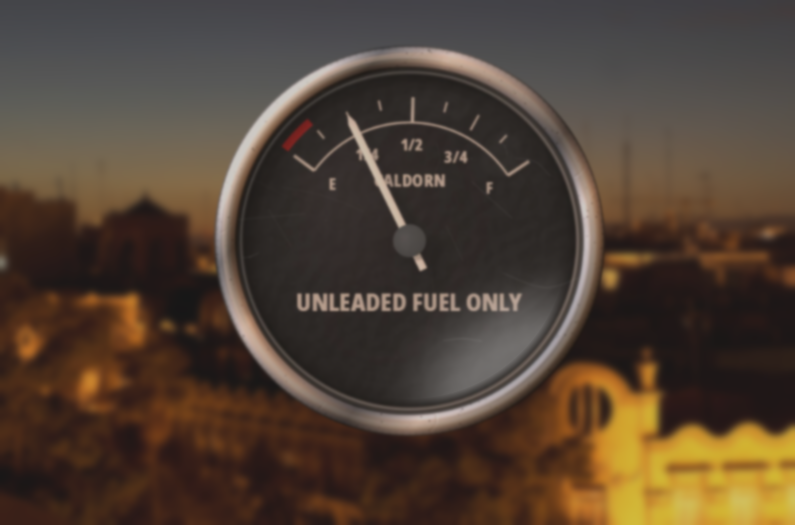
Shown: {"value": 0.25}
